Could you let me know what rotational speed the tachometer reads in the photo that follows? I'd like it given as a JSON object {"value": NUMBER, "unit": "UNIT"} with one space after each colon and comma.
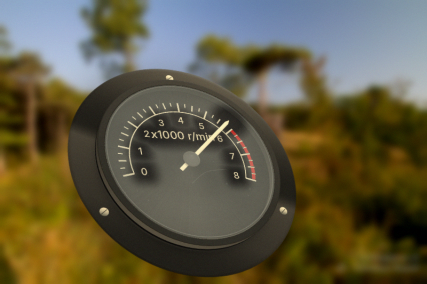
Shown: {"value": 5750, "unit": "rpm"}
